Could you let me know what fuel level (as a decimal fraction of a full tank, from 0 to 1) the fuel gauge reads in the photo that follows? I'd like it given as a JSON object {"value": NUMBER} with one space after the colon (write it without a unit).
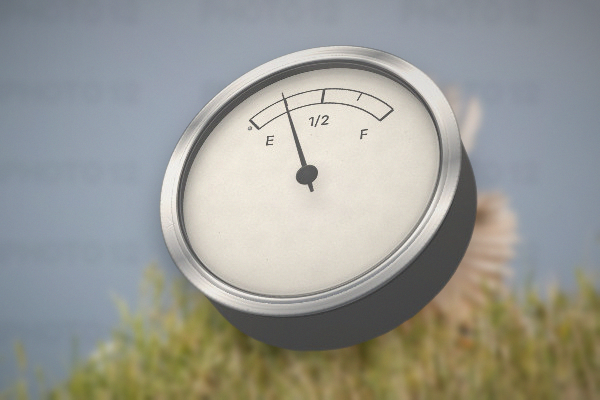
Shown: {"value": 0.25}
